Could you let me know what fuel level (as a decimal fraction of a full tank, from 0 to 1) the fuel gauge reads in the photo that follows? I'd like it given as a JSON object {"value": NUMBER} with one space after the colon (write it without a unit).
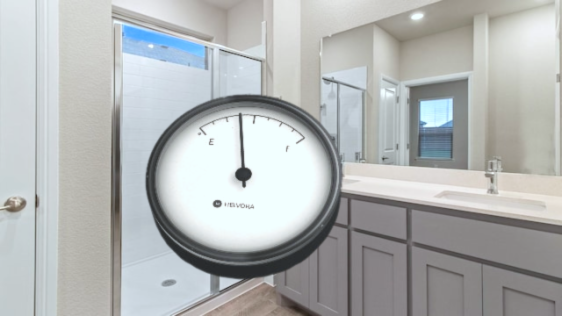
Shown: {"value": 0.375}
